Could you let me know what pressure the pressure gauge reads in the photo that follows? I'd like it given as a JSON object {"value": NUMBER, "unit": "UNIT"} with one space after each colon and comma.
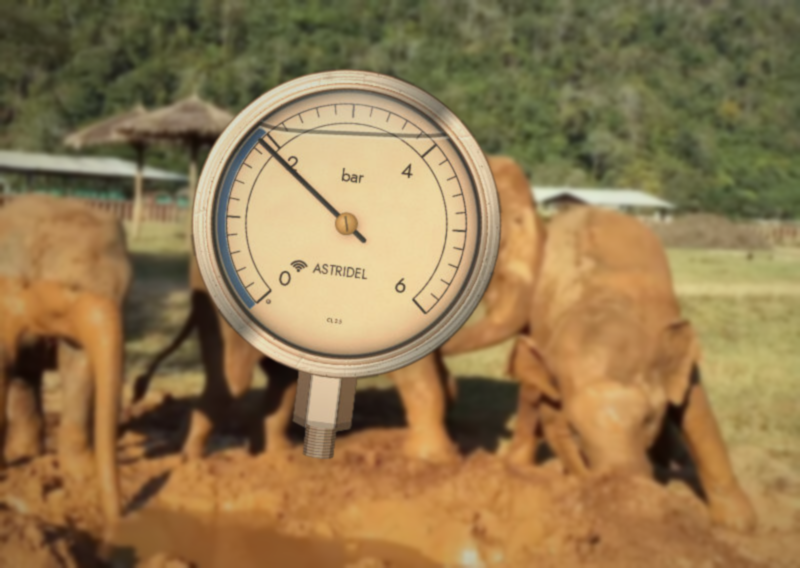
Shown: {"value": 1.9, "unit": "bar"}
